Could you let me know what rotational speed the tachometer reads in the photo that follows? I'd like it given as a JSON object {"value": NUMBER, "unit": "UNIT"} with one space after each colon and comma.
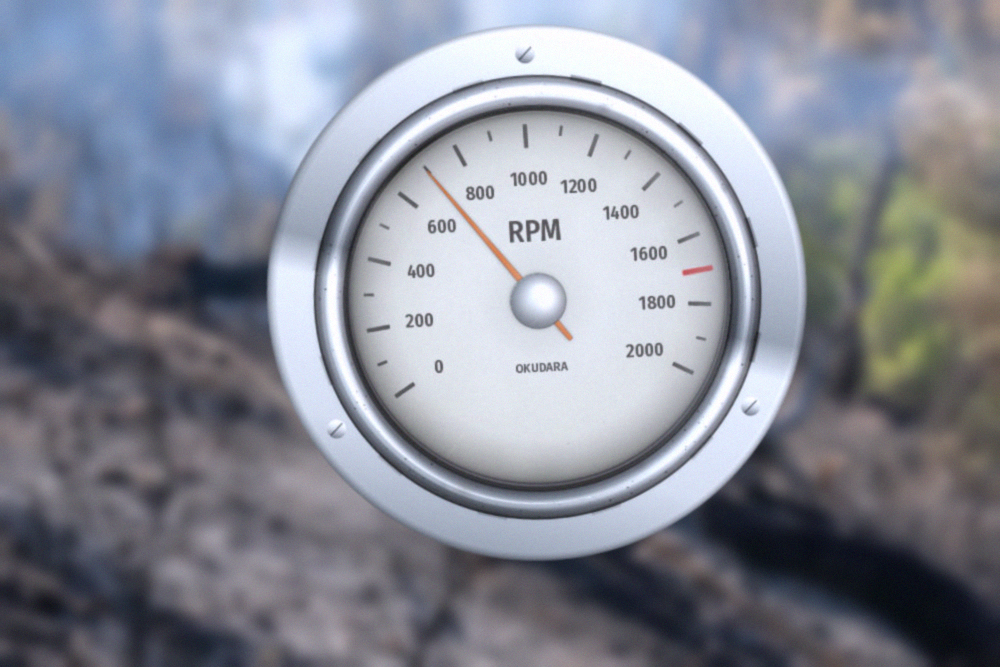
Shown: {"value": 700, "unit": "rpm"}
